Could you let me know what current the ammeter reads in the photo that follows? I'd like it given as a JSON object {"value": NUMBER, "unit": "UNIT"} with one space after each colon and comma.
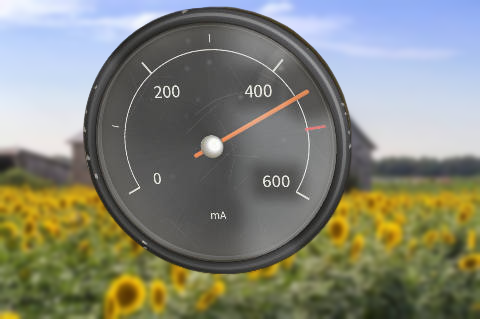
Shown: {"value": 450, "unit": "mA"}
